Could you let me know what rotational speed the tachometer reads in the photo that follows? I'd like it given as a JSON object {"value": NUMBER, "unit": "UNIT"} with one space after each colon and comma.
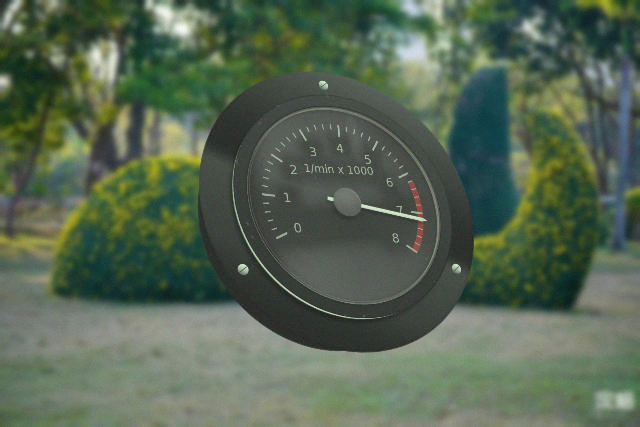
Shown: {"value": 7200, "unit": "rpm"}
